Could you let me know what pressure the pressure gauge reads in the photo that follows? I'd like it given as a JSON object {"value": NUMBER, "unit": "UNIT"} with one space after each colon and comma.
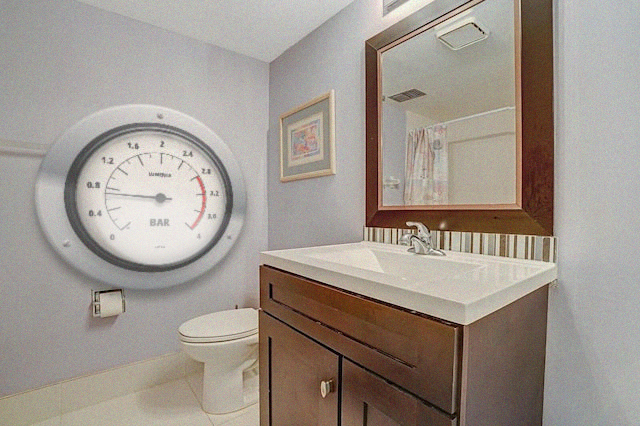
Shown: {"value": 0.7, "unit": "bar"}
